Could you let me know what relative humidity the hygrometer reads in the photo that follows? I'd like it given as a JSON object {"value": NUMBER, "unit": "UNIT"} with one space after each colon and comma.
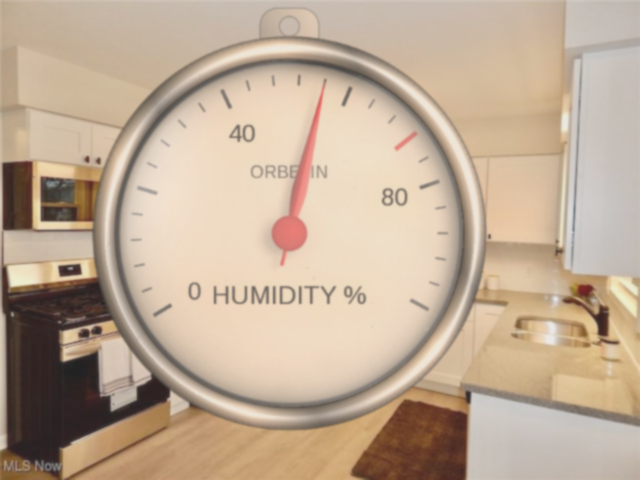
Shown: {"value": 56, "unit": "%"}
